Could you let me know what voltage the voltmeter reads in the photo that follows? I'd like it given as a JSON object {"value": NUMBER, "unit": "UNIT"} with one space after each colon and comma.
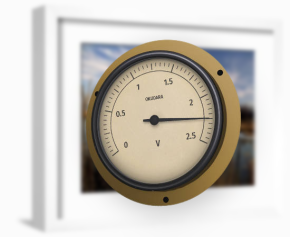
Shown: {"value": 2.25, "unit": "V"}
